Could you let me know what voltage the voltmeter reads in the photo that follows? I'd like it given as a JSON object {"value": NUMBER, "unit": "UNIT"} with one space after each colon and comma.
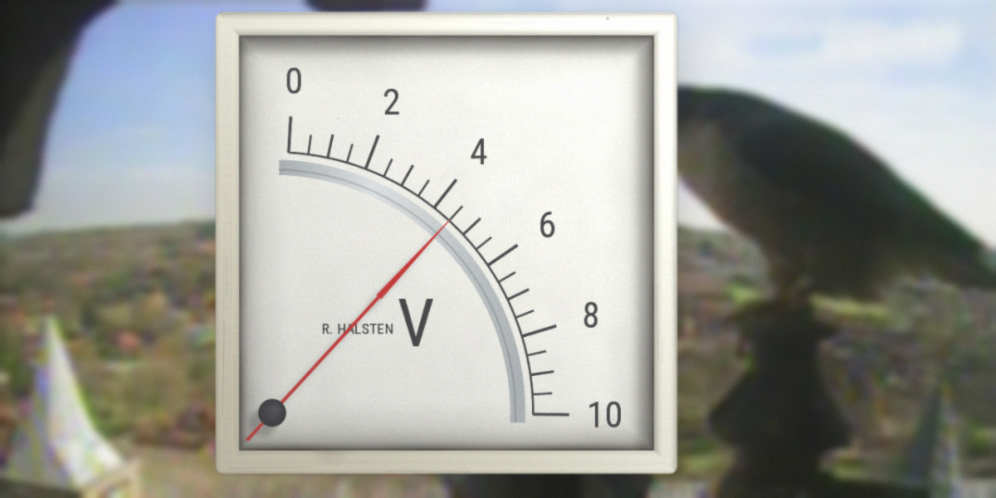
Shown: {"value": 4.5, "unit": "V"}
